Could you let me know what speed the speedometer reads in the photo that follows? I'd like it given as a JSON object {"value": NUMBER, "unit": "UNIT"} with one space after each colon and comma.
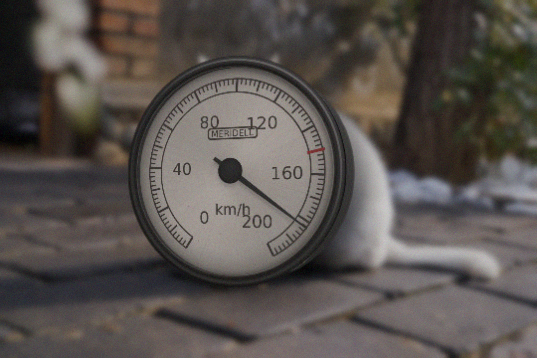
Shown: {"value": 182, "unit": "km/h"}
